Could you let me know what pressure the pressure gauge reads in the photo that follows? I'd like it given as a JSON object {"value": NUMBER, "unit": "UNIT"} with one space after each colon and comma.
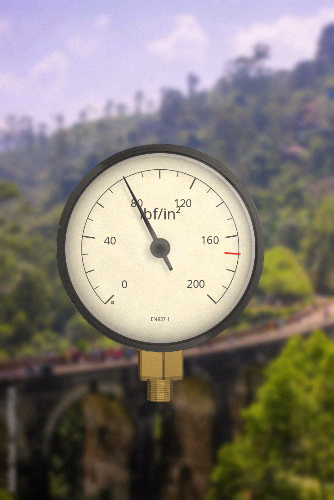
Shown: {"value": 80, "unit": "psi"}
